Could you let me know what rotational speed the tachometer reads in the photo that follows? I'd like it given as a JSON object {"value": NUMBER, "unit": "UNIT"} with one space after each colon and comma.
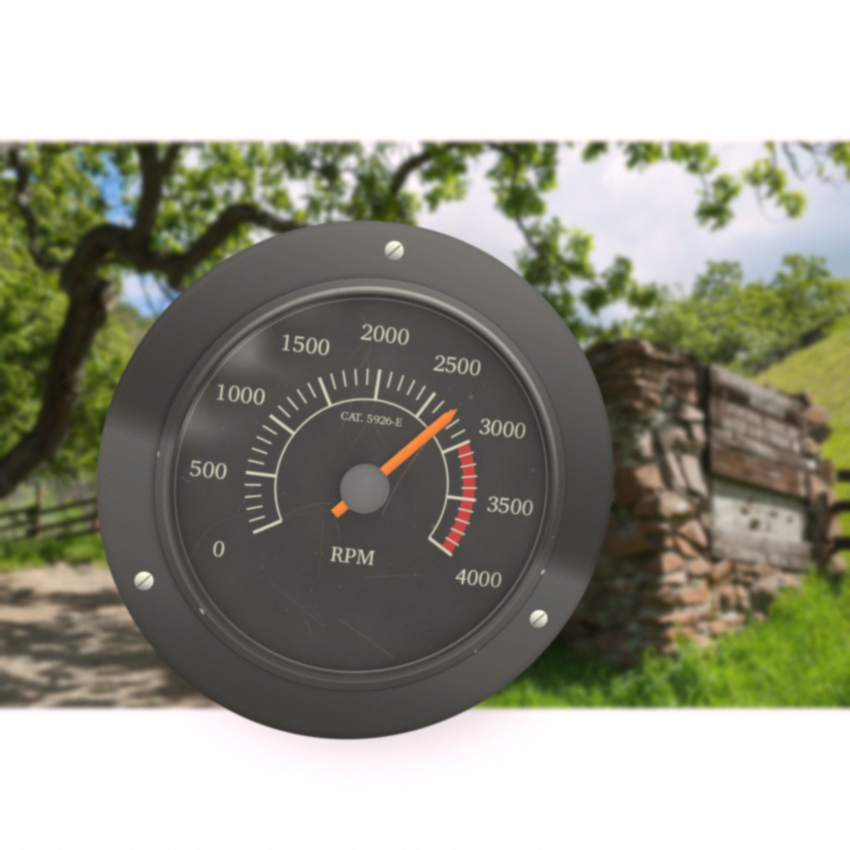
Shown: {"value": 2700, "unit": "rpm"}
